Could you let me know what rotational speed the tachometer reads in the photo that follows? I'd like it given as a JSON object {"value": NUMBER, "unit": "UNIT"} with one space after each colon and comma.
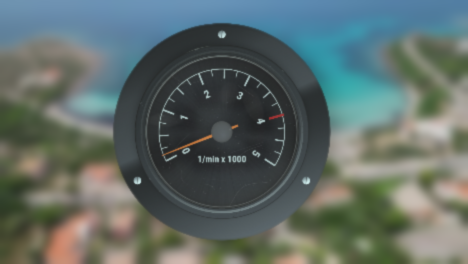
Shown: {"value": 125, "unit": "rpm"}
